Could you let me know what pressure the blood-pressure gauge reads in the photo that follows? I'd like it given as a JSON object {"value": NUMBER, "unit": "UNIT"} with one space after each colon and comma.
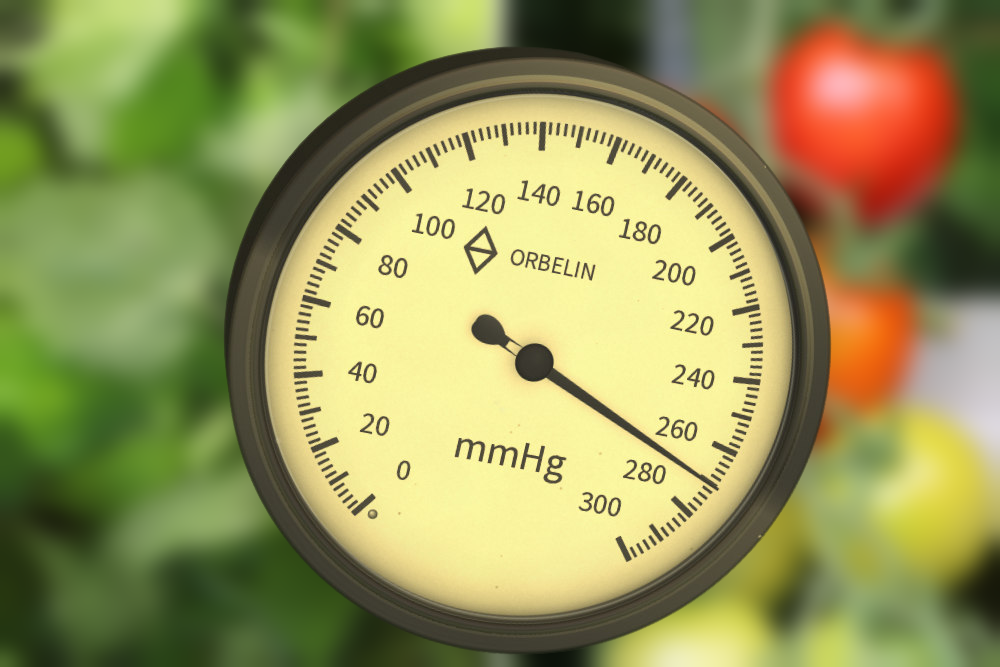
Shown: {"value": 270, "unit": "mmHg"}
